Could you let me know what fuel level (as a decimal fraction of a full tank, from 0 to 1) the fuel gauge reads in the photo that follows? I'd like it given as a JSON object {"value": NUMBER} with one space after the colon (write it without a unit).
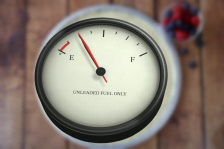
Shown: {"value": 0.25}
